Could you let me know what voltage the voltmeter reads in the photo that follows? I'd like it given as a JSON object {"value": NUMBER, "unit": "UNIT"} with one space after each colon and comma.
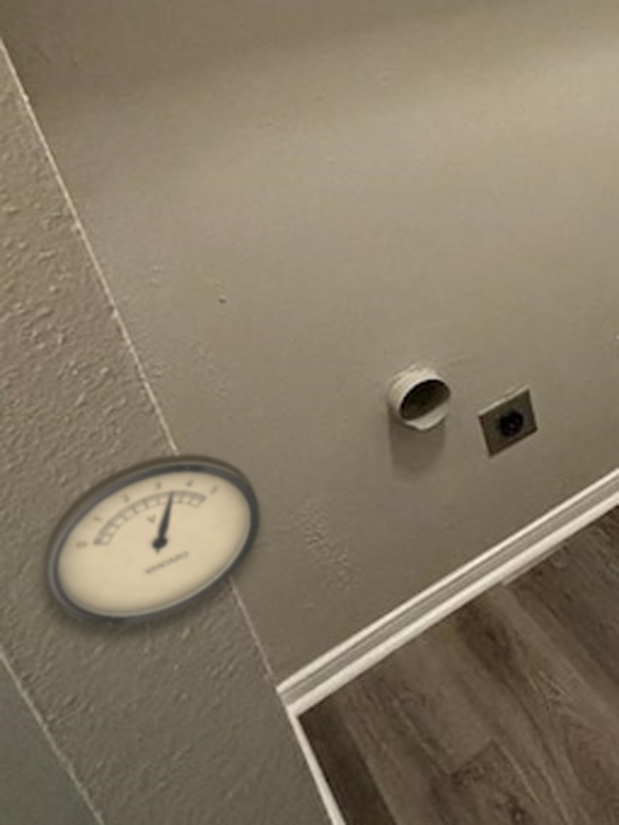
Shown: {"value": 3.5, "unit": "V"}
